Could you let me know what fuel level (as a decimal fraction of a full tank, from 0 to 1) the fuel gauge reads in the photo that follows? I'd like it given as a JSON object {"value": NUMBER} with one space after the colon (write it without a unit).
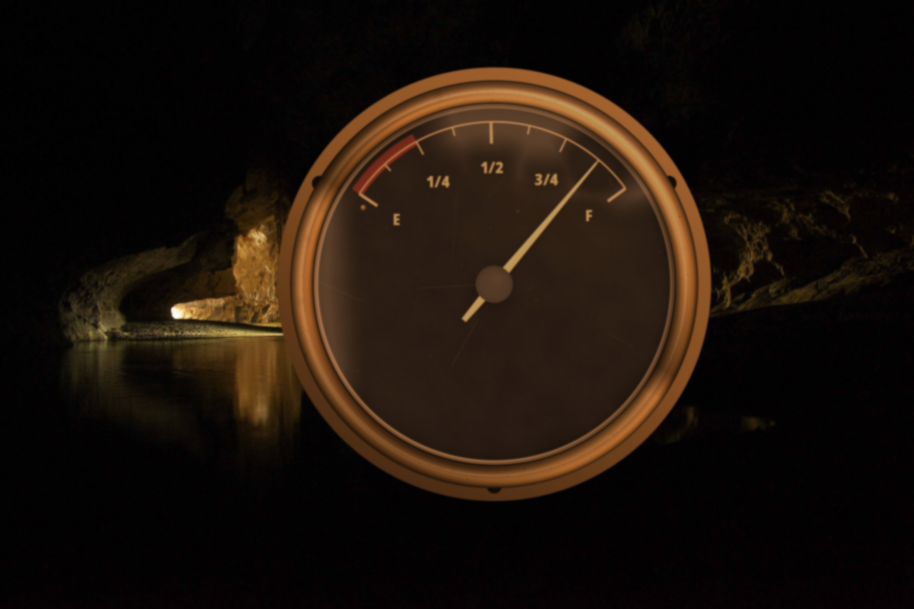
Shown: {"value": 0.875}
